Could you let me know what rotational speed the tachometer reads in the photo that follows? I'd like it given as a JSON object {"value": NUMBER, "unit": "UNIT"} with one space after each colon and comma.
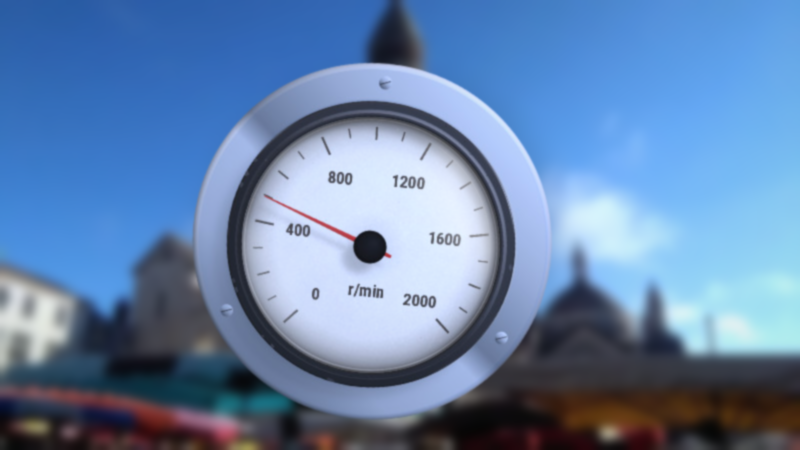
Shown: {"value": 500, "unit": "rpm"}
